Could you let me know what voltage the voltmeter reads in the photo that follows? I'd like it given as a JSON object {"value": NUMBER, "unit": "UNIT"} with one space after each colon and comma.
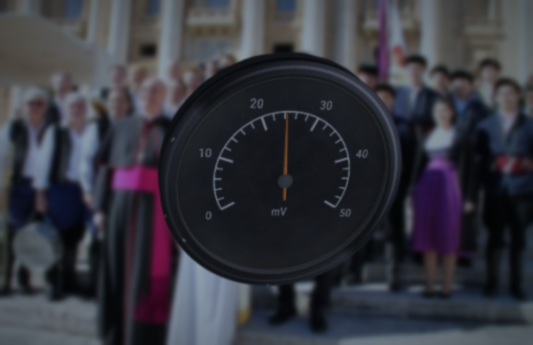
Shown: {"value": 24, "unit": "mV"}
